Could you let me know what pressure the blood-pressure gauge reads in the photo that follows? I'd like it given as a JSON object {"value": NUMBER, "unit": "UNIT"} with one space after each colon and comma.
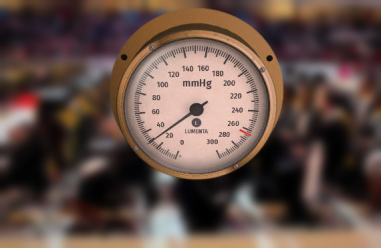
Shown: {"value": 30, "unit": "mmHg"}
